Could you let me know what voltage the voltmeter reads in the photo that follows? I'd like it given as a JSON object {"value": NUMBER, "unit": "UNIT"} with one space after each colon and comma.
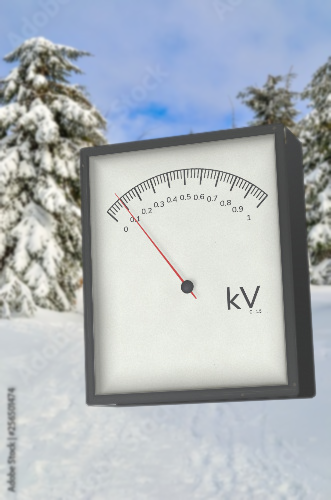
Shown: {"value": 0.1, "unit": "kV"}
